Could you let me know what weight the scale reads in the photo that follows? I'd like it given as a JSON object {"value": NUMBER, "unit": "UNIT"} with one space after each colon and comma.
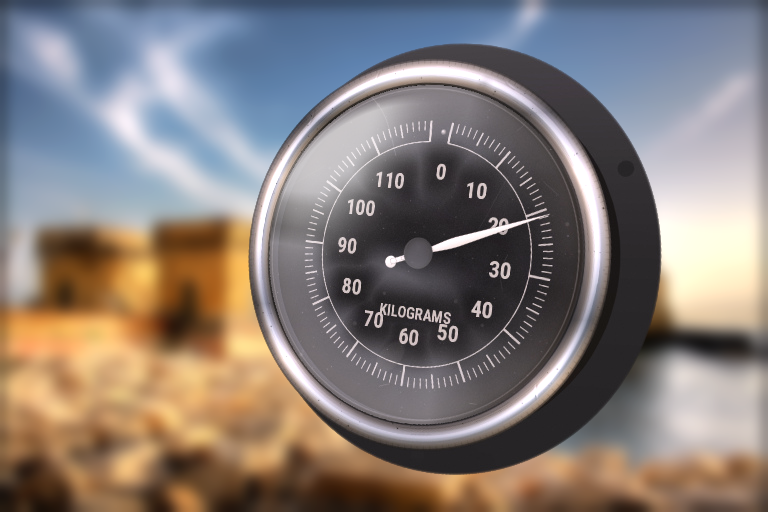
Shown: {"value": 21, "unit": "kg"}
